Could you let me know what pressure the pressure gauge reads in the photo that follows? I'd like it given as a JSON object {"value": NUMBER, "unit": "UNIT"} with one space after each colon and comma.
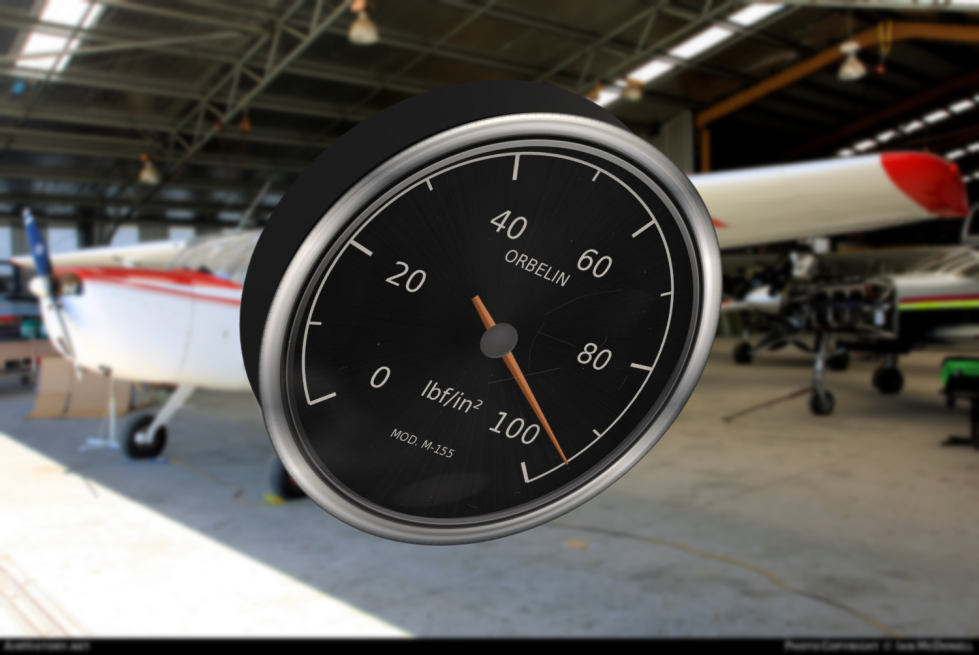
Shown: {"value": 95, "unit": "psi"}
